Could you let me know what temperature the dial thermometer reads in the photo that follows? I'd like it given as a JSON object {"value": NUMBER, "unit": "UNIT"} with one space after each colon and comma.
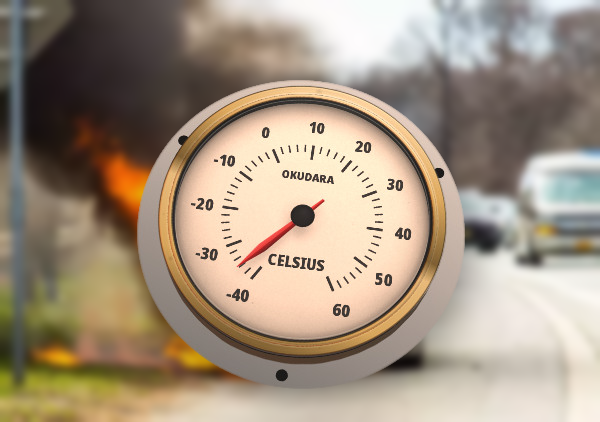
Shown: {"value": -36, "unit": "°C"}
